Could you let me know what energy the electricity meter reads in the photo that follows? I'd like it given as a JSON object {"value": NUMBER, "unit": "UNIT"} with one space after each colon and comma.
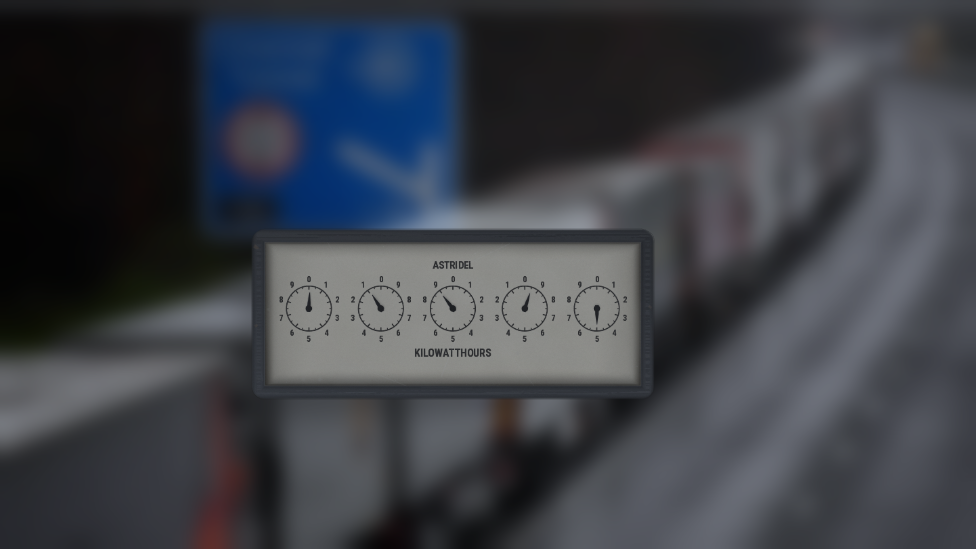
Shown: {"value": 895, "unit": "kWh"}
